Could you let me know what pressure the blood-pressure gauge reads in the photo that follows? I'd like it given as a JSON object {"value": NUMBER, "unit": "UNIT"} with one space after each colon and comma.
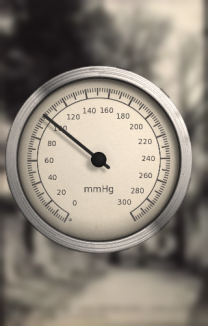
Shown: {"value": 100, "unit": "mmHg"}
